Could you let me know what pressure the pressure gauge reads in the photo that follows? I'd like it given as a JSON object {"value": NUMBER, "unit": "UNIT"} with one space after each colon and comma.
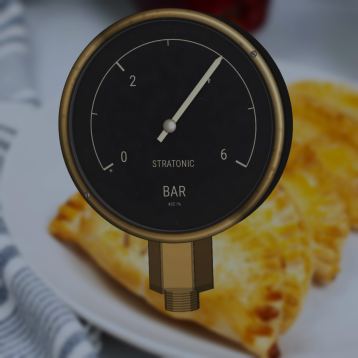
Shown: {"value": 4, "unit": "bar"}
